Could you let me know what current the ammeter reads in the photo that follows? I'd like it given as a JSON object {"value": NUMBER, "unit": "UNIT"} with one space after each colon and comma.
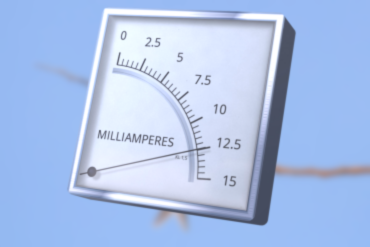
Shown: {"value": 12.5, "unit": "mA"}
